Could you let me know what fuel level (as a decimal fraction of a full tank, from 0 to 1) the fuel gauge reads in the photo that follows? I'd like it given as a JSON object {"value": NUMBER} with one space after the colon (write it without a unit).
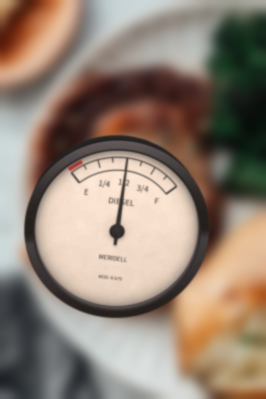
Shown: {"value": 0.5}
